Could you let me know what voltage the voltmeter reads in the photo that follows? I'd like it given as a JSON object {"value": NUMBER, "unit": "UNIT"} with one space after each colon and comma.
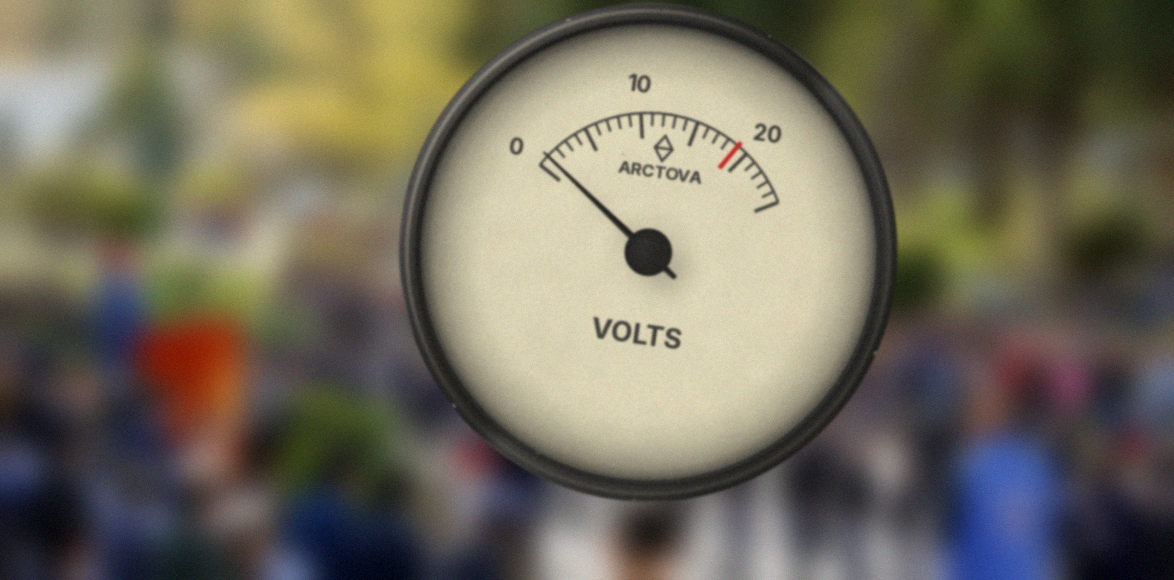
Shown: {"value": 1, "unit": "V"}
